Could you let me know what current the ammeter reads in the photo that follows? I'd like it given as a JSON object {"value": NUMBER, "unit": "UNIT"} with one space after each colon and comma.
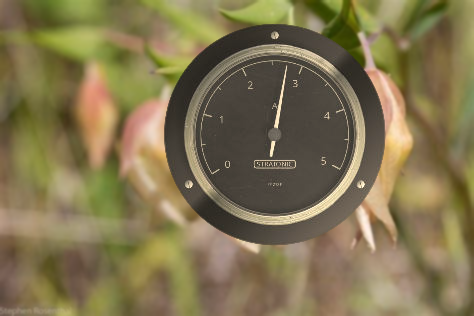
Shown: {"value": 2.75, "unit": "A"}
